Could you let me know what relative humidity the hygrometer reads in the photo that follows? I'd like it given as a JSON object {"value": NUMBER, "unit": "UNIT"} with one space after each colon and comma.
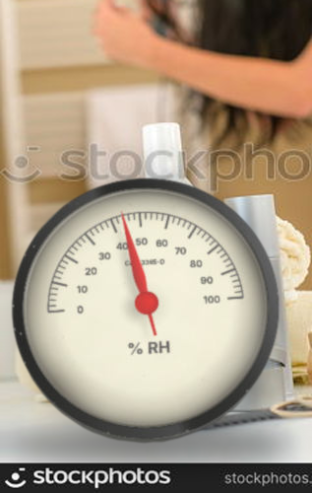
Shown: {"value": 44, "unit": "%"}
